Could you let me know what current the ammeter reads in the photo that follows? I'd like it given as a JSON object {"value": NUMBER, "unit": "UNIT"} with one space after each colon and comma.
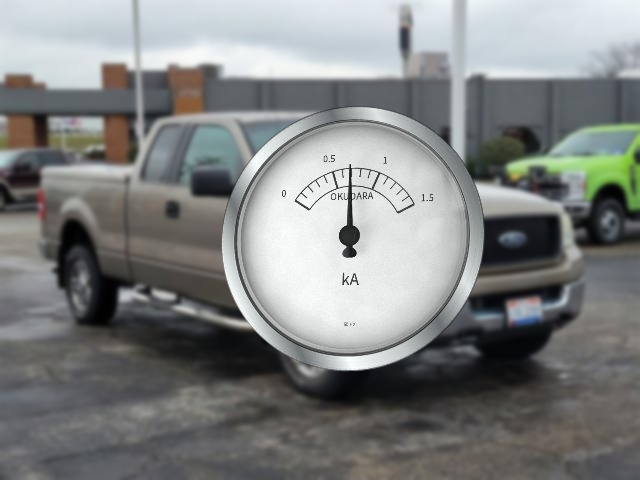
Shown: {"value": 0.7, "unit": "kA"}
